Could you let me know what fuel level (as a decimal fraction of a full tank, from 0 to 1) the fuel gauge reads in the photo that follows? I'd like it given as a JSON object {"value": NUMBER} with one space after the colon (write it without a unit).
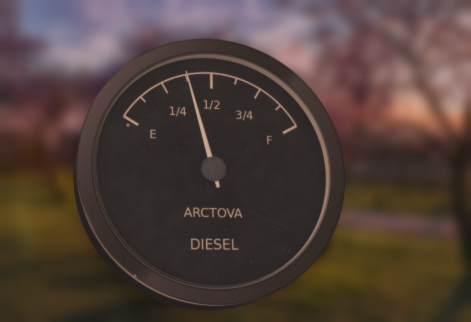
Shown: {"value": 0.375}
